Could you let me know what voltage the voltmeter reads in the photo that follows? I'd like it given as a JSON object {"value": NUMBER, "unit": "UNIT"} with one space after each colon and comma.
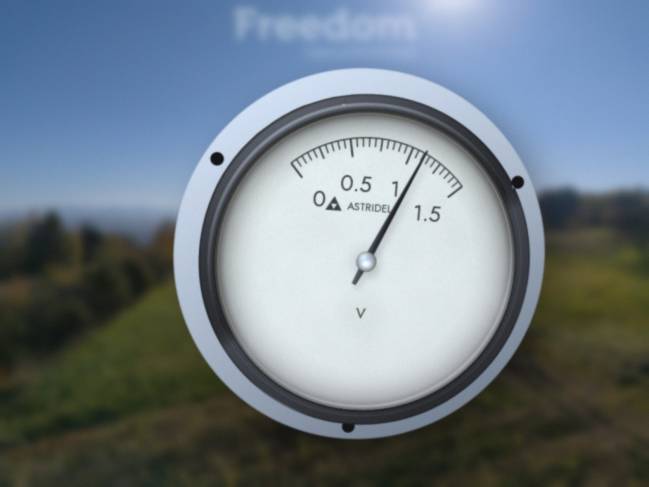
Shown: {"value": 1.1, "unit": "V"}
